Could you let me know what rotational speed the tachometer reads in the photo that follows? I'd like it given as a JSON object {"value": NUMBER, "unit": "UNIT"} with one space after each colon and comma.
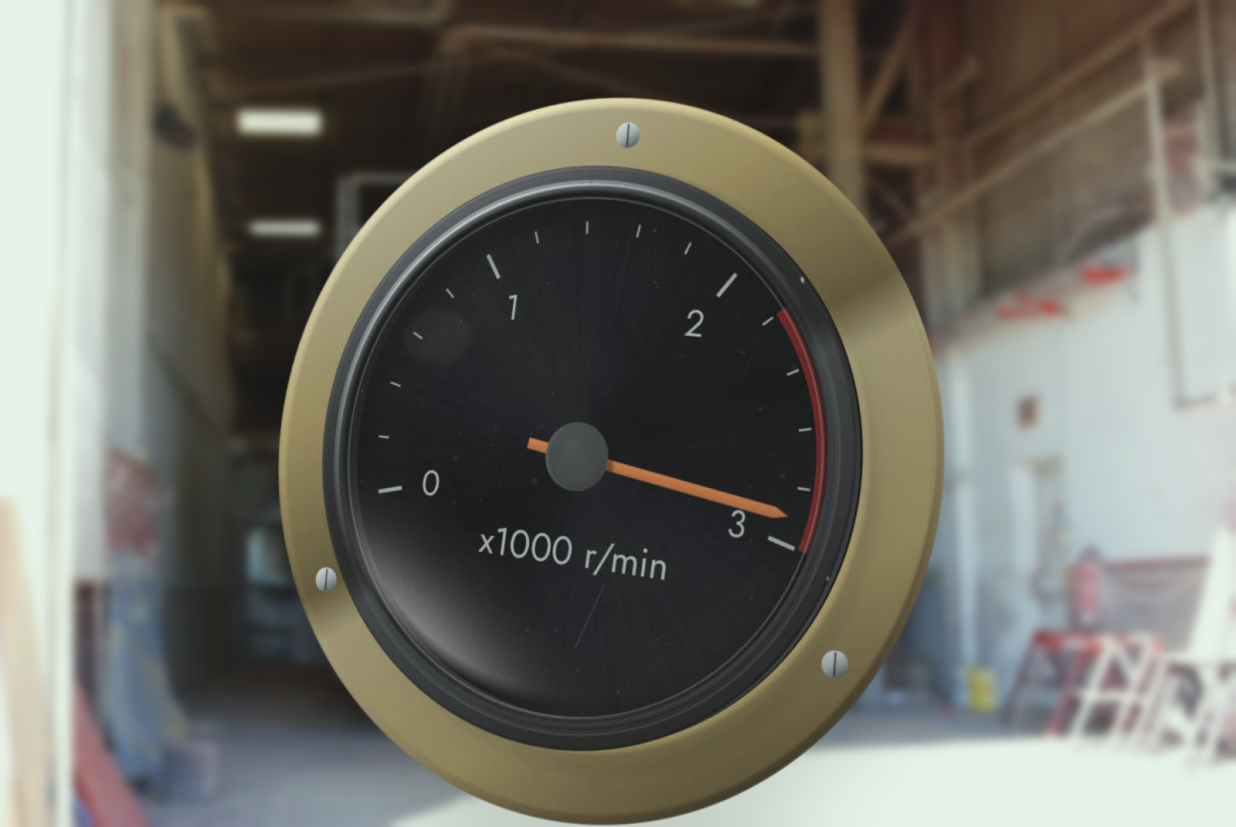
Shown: {"value": 2900, "unit": "rpm"}
